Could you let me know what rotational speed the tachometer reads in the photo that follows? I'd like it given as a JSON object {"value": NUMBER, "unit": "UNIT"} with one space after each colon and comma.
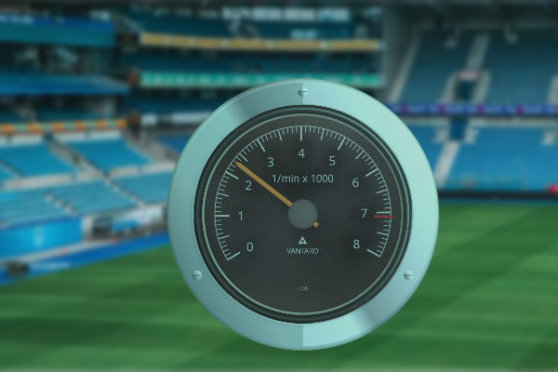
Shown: {"value": 2300, "unit": "rpm"}
